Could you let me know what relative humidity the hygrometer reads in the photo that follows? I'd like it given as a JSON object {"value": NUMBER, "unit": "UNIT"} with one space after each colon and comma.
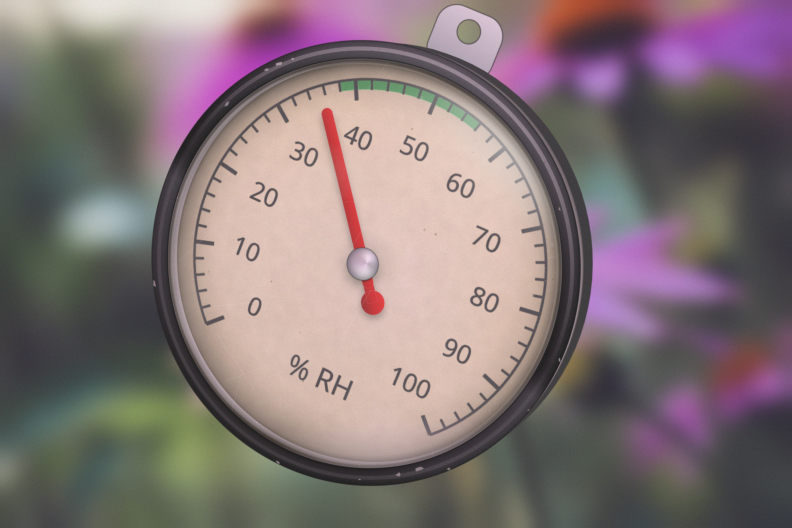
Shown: {"value": 36, "unit": "%"}
